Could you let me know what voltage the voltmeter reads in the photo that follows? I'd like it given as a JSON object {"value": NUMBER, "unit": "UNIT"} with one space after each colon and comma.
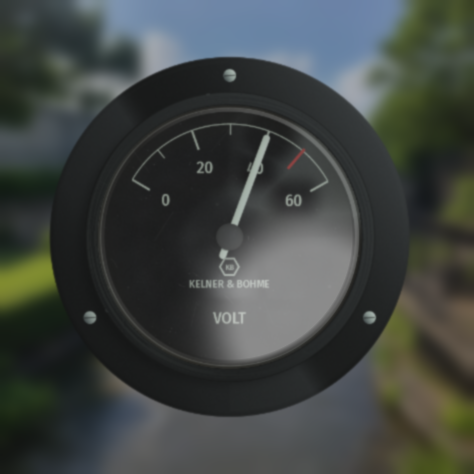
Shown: {"value": 40, "unit": "V"}
